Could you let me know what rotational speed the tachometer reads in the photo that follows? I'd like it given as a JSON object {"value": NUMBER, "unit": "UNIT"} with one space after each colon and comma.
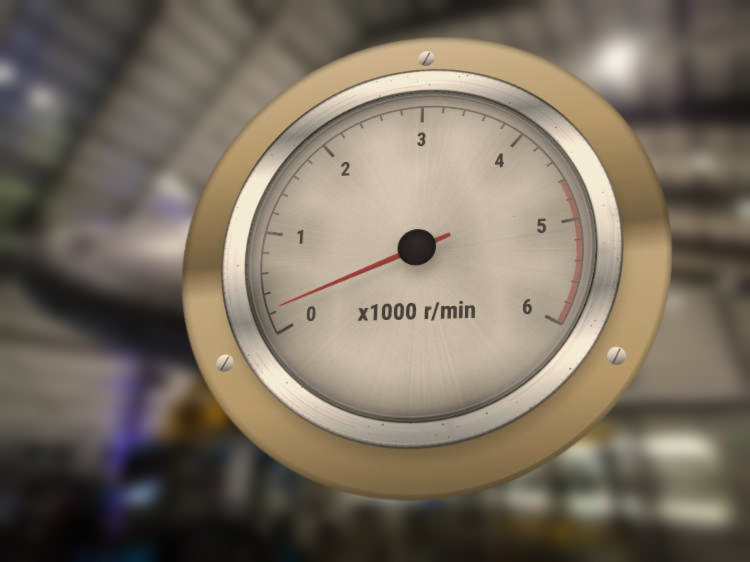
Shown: {"value": 200, "unit": "rpm"}
